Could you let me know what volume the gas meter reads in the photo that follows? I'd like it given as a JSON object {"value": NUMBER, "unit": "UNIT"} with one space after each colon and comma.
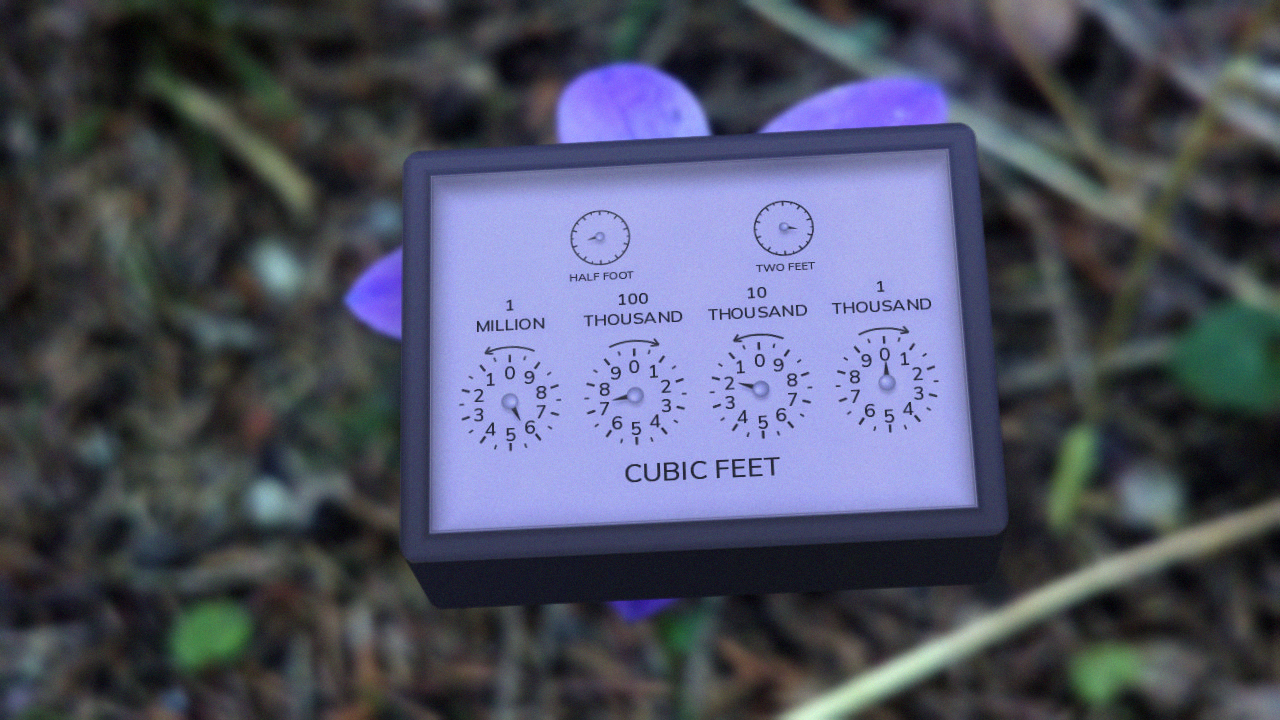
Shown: {"value": 572000, "unit": "ft³"}
